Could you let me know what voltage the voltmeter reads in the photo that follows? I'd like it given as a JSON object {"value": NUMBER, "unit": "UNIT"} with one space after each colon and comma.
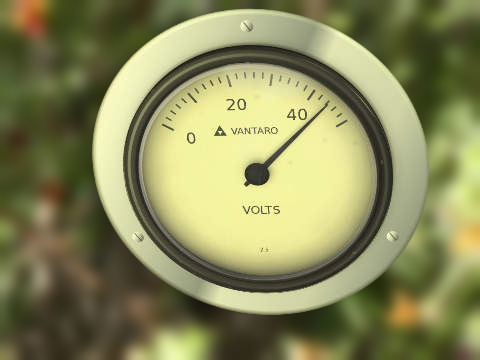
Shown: {"value": 44, "unit": "V"}
